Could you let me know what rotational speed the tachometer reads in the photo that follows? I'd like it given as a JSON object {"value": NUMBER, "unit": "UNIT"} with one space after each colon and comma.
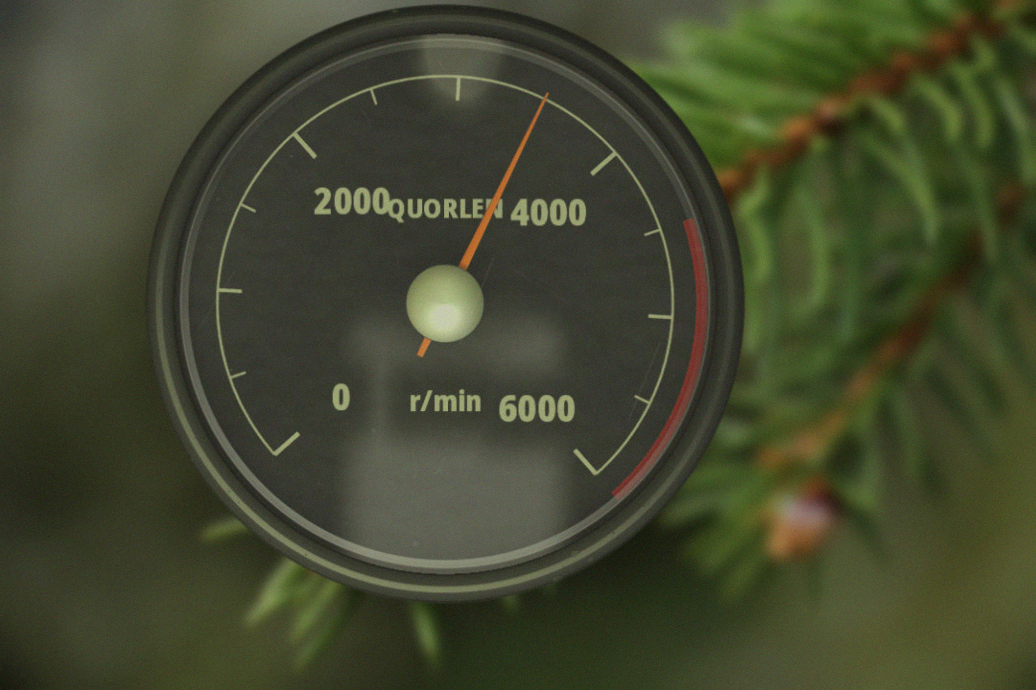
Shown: {"value": 3500, "unit": "rpm"}
